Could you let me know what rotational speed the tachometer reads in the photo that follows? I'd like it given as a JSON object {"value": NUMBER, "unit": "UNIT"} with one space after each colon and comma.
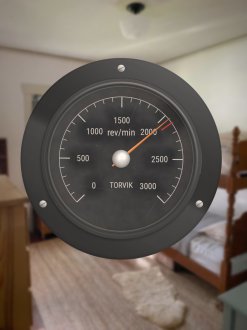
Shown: {"value": 2050, "unit": "rpm"}
